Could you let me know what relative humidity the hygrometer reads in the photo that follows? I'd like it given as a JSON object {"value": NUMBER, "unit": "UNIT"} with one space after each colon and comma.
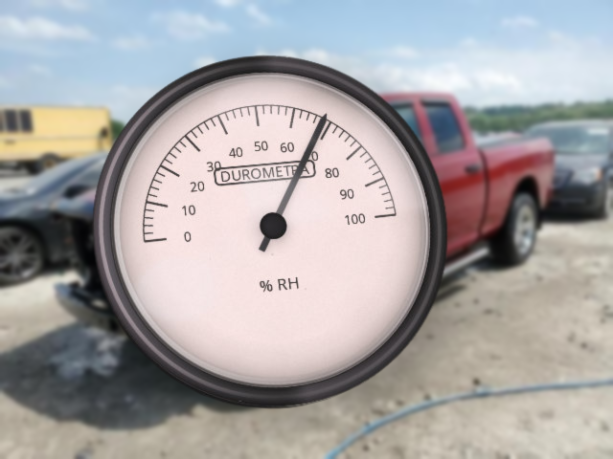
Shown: {"value": 68, "unit": "%"}
